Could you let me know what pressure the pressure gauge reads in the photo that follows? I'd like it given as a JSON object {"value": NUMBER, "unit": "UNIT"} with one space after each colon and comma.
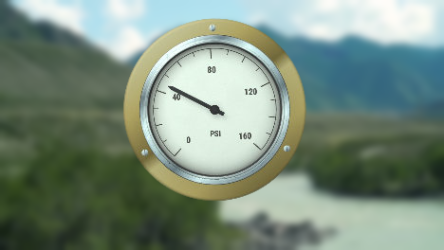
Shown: {"value": 45, "unit": "psi"}
